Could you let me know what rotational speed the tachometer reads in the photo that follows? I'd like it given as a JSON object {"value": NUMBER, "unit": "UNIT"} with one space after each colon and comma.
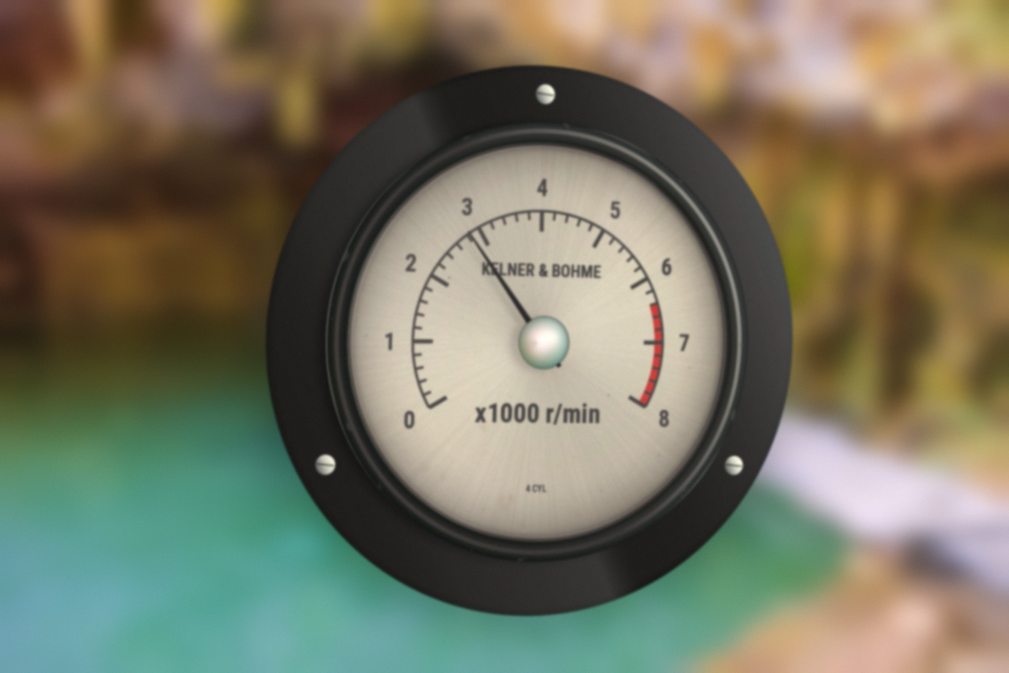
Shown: {"value": 2800, "unit": "rpm"}
